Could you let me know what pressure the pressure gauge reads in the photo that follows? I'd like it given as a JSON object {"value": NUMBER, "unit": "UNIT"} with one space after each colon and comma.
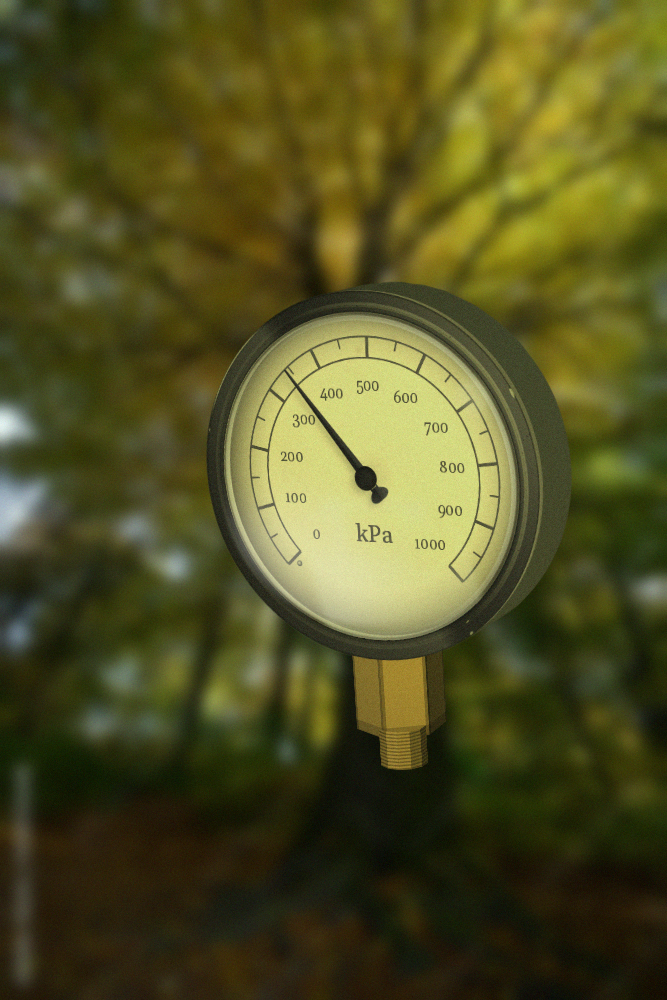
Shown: {"value": 350, "unit": "kPa"}
